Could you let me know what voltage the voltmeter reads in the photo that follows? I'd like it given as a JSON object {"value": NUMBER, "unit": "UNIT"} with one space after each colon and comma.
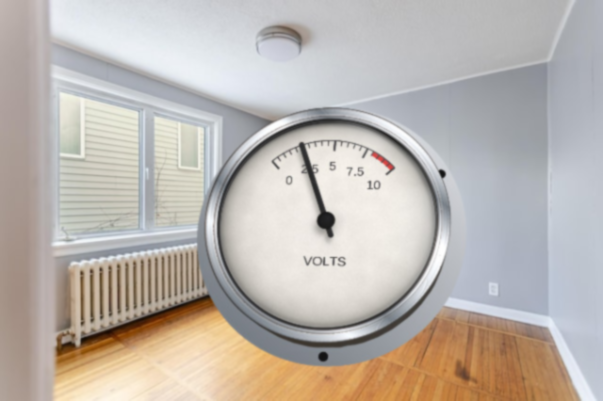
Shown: {"value": 2.5, "unit": "V"}
